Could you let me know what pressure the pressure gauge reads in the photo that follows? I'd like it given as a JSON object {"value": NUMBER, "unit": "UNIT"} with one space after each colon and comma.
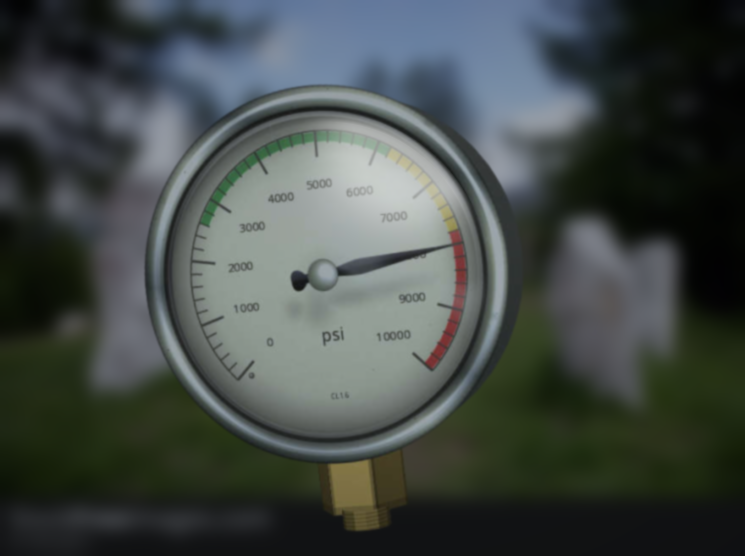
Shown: {"value": 8000, "unit": "psi"}
